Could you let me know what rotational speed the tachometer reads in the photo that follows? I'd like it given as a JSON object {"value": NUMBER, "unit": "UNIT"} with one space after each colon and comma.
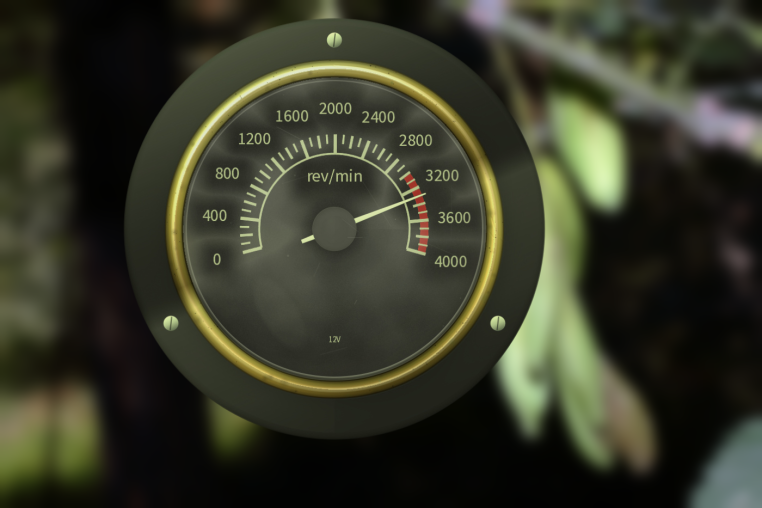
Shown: {"value": 3300, "unit": "rpm"}
